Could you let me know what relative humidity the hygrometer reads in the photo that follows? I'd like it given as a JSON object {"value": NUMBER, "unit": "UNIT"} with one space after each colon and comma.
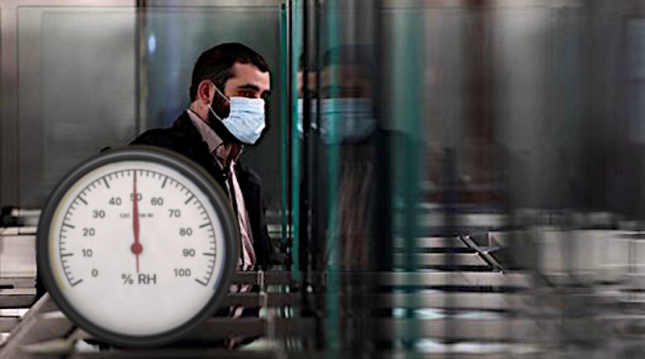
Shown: {"value": 50, "unit": "%"}
